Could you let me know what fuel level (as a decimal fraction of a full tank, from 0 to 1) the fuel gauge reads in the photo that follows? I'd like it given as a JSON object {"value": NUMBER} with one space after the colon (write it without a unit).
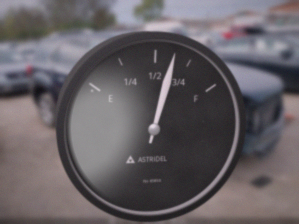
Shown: {"value": 0.625}
